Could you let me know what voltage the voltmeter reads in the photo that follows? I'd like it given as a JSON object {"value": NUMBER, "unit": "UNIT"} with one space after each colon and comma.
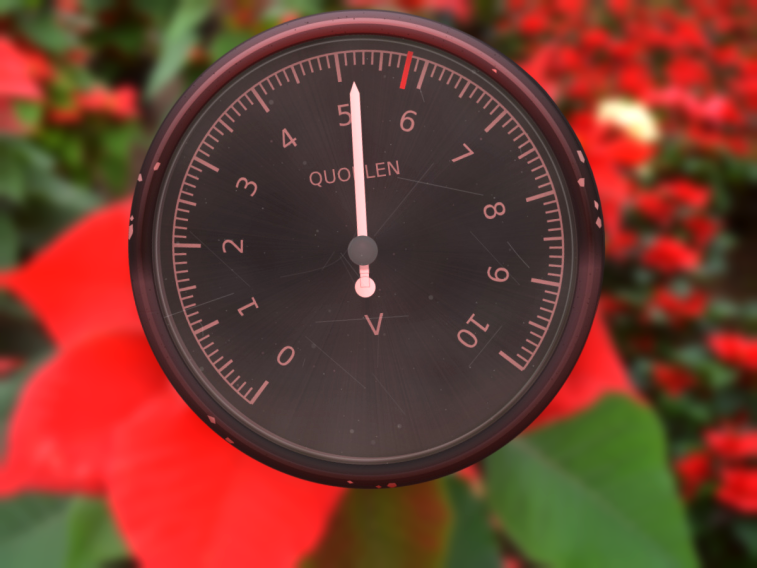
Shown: {"value": 5.2, "unit": "V"}
